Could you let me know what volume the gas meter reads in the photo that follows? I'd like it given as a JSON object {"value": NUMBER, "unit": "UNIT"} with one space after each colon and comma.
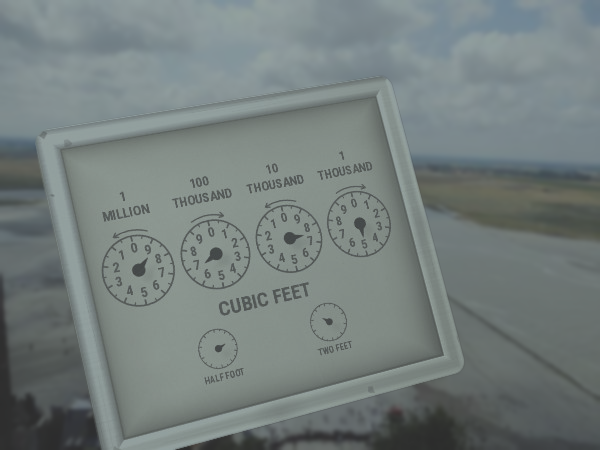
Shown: {"value": 867500, "unit": "ft³"}
